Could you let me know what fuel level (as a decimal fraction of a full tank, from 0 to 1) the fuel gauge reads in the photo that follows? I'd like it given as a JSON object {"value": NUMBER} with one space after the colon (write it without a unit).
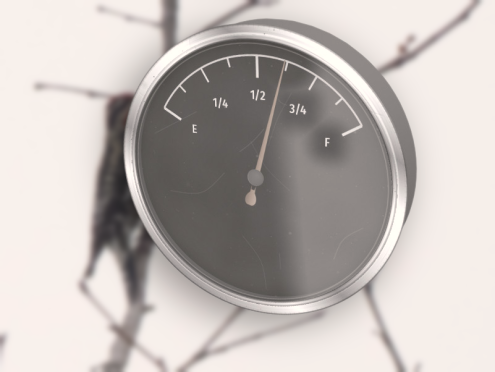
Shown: {"value": 0.625}
